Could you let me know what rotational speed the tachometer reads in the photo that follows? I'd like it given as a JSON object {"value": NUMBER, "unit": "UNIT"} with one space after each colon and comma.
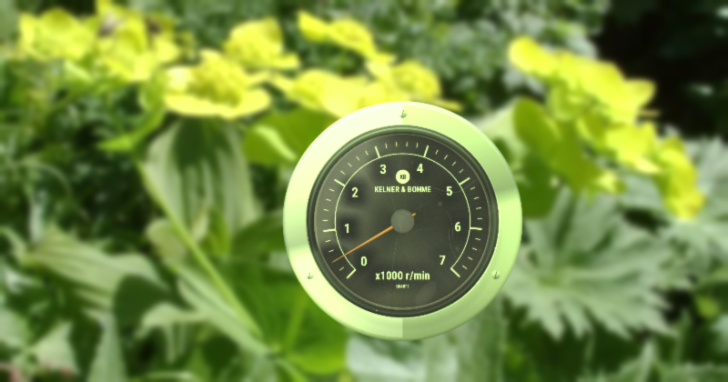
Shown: {"value": 400, "unit": "rpm"}
